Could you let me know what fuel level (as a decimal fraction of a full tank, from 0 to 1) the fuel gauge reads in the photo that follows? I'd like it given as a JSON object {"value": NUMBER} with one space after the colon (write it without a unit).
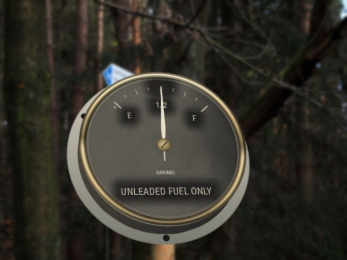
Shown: {"value": 0.5}
